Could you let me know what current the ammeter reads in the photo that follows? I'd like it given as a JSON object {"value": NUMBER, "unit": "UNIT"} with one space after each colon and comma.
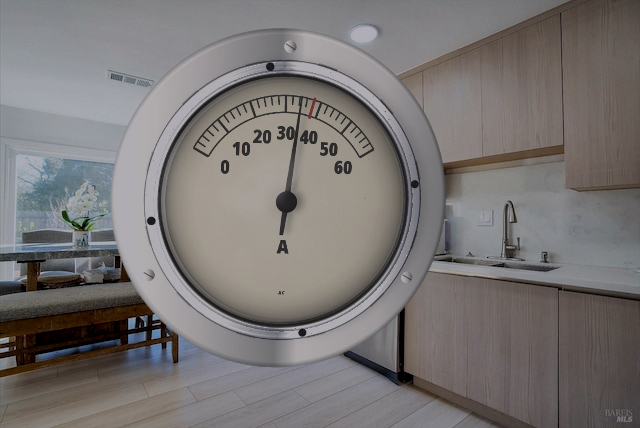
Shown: {"value": 34, "unit": "A"}
